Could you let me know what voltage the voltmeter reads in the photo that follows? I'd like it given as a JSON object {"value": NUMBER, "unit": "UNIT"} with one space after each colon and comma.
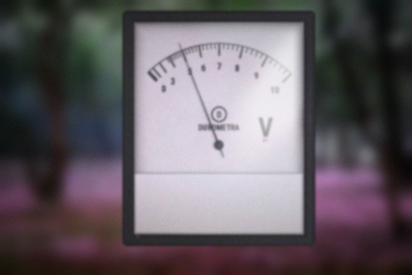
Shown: {"value": 5, "unit": "V"}
